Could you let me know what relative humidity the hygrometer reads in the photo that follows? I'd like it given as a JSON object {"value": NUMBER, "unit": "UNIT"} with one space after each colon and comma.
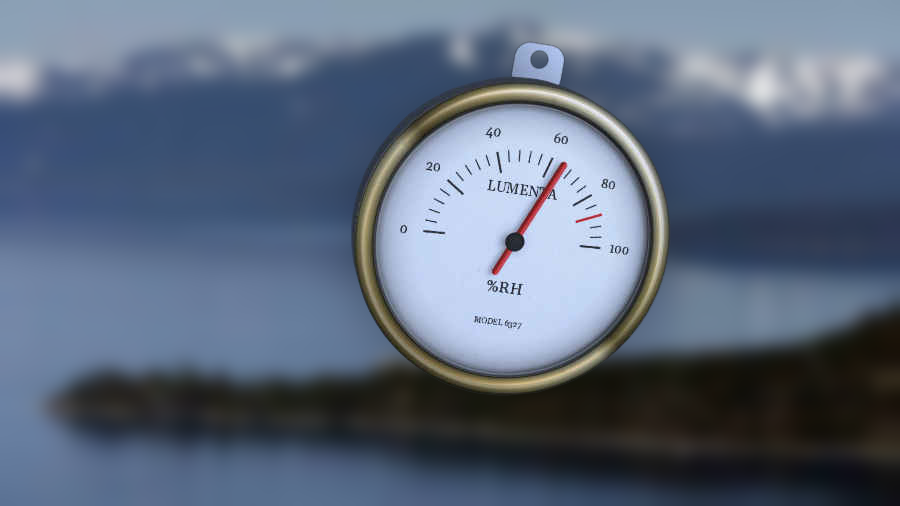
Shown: {"value": 64, "unit": "%"}
